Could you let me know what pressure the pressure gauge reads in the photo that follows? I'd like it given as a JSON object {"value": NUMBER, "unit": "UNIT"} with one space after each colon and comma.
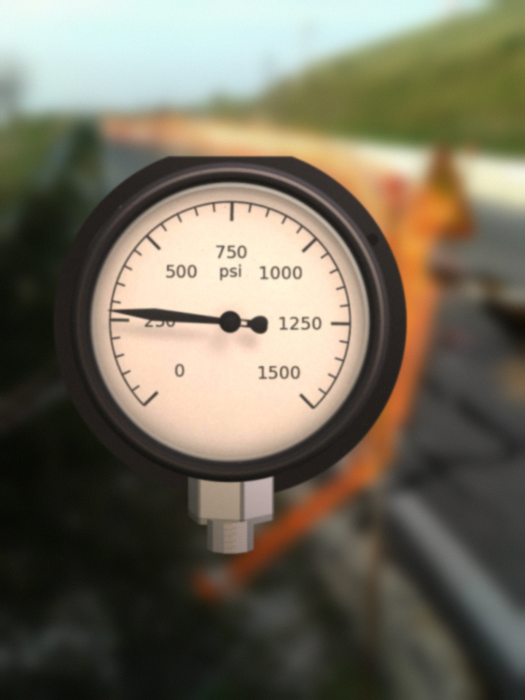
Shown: {"value": 275, "unit": "psi"}
